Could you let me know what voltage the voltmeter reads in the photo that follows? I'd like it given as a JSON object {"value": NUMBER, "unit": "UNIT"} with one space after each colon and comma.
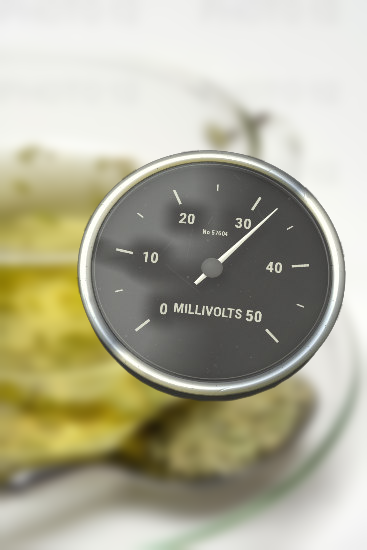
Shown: {"value": 32.5, "unit": "mV"}
